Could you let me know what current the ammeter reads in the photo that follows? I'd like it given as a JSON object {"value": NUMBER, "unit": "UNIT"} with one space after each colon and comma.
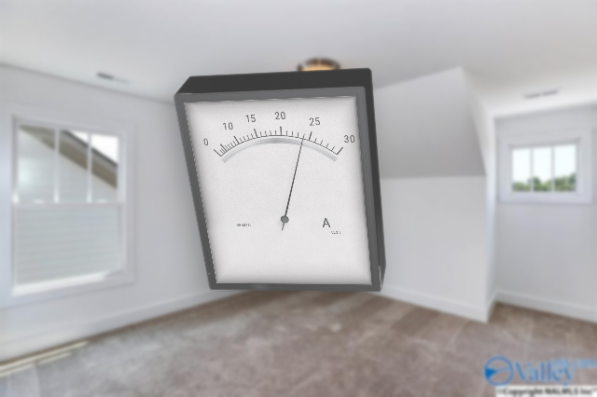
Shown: {"value": 24, "unit": "A"}
